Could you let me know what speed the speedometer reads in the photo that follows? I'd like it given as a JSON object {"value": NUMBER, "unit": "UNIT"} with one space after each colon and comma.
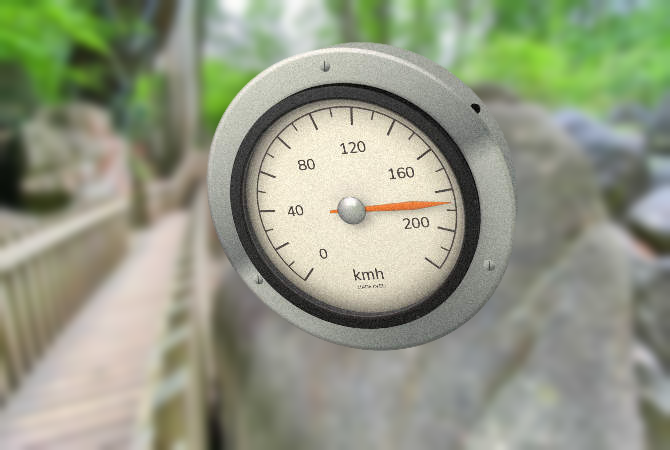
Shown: {"value": 185, "unit": "km/h"}
